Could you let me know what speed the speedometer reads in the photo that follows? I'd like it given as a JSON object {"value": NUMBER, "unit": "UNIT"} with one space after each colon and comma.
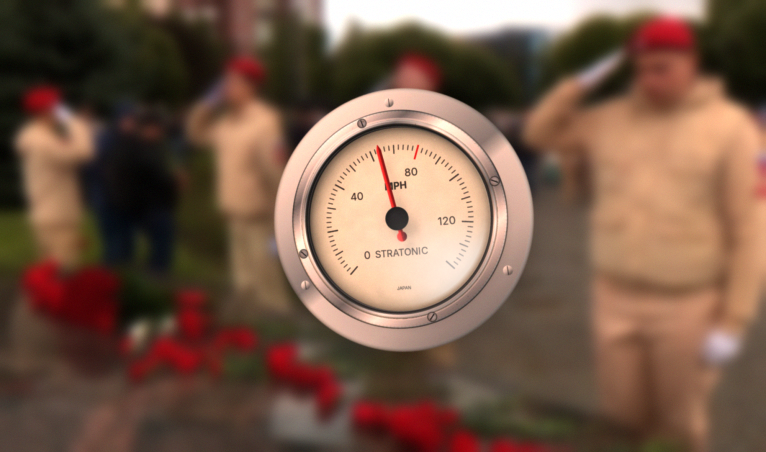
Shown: {"value": 64, "unit": "mph"}
